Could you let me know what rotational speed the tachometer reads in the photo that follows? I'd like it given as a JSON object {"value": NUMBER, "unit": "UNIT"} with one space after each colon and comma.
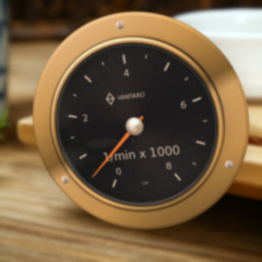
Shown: {"value": 500, "unit": "rpm"}
